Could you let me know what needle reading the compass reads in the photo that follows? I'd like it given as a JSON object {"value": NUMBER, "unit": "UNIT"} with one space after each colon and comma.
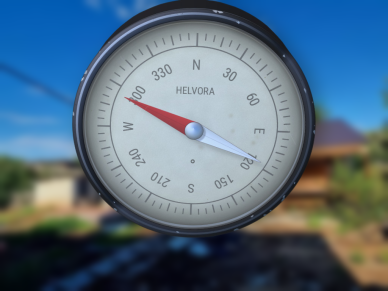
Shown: {"value": 295, "unit": "°"}
